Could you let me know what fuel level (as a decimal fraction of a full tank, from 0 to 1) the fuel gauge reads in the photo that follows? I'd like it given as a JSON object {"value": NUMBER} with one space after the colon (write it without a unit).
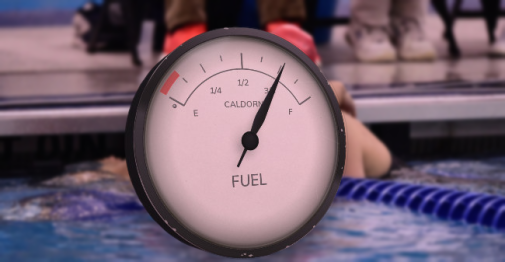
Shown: {"value": 0.75}
